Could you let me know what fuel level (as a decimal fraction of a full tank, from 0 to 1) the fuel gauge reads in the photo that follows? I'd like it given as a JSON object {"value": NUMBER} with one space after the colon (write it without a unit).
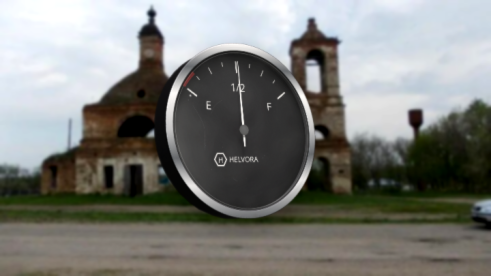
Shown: {"value": 0.5}
